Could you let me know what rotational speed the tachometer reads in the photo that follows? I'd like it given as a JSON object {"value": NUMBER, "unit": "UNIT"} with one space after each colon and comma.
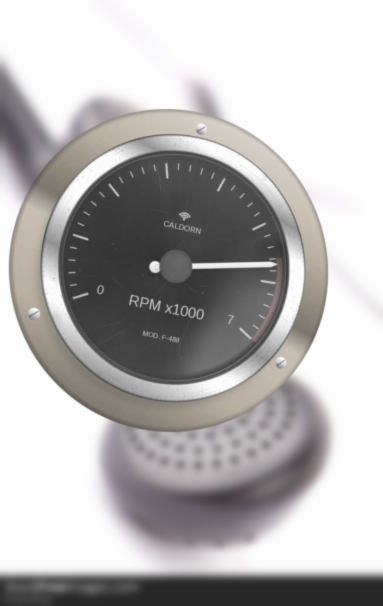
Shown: {"value": 5700, "unit": "rpm"}
